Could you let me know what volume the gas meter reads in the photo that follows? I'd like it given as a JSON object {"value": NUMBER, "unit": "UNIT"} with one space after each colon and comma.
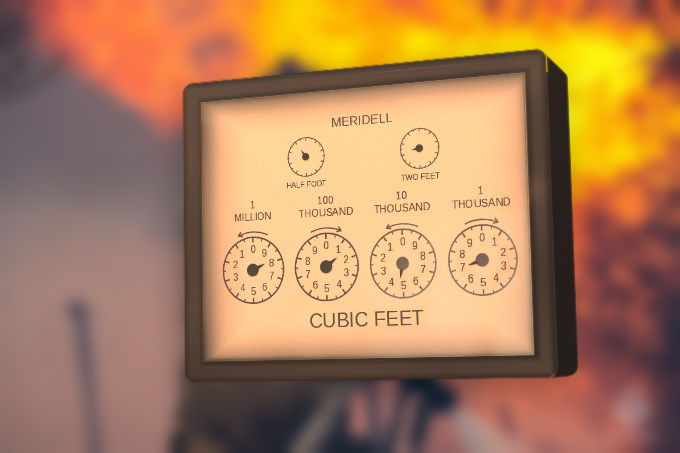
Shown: {"value": 814700, "unit": "ft³"}
